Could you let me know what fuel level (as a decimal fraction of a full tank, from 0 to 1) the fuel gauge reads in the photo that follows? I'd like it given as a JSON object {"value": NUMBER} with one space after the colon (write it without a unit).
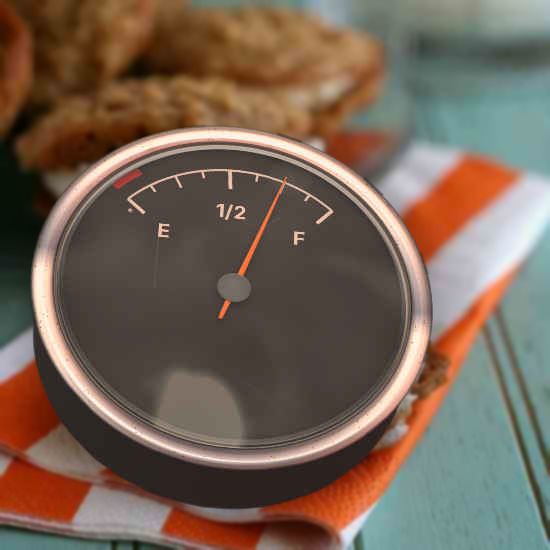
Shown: {"value": 0.75}
